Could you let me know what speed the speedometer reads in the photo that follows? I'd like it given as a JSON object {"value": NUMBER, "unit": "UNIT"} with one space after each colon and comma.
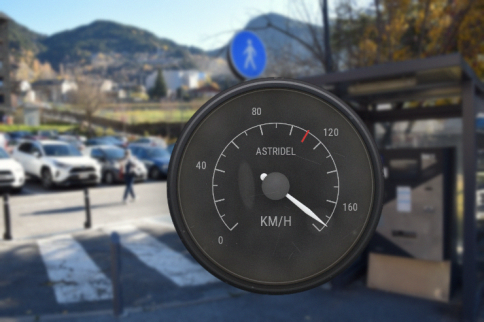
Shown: {"value": 175, "unit": "km/h"}
